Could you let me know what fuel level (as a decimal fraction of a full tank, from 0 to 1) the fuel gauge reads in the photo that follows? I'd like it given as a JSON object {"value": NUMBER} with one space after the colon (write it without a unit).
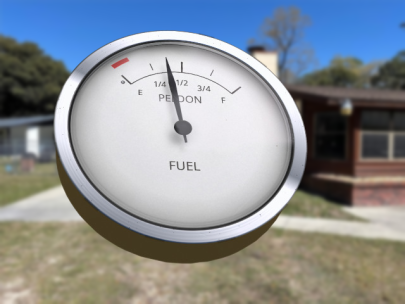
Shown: {"value": 0.375}
